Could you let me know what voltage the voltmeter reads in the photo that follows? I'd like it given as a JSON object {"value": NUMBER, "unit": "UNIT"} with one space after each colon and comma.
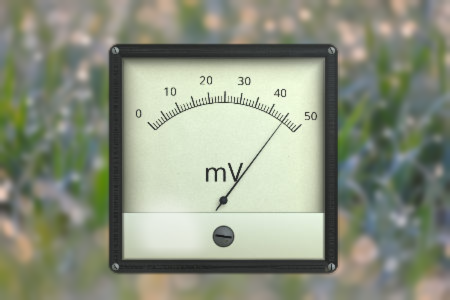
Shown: {"value": 45, "unit": "mV"}
